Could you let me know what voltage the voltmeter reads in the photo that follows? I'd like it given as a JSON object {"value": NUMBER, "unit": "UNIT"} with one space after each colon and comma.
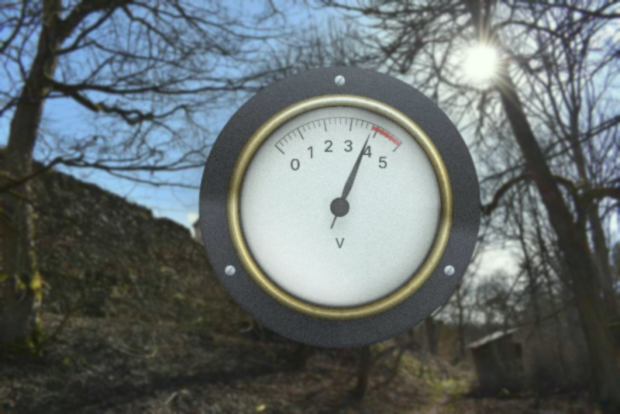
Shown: {"value": 3.8, "unit": "V"}
